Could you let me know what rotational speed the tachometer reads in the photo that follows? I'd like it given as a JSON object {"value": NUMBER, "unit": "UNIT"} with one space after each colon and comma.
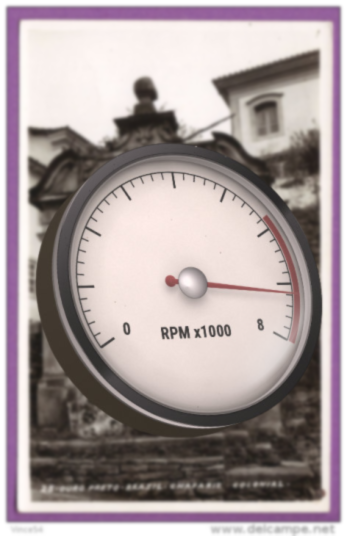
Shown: {"value": 7200, "unit": "rpm"}
